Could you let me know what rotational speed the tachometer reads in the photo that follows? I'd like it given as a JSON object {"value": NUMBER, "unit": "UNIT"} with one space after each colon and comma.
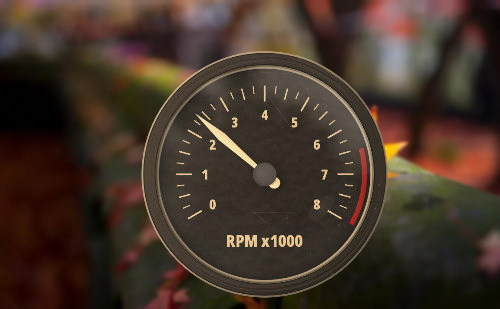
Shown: {"value": 2375, "unit": "rpm"}
